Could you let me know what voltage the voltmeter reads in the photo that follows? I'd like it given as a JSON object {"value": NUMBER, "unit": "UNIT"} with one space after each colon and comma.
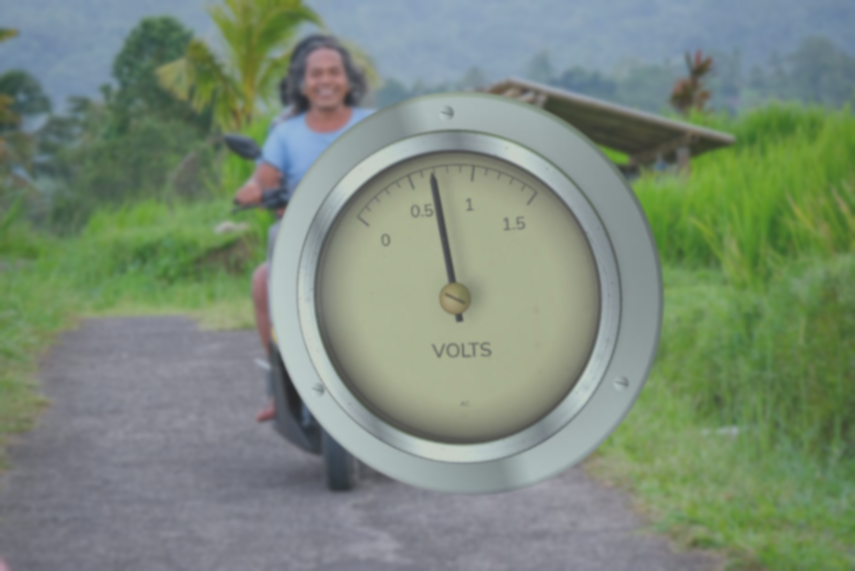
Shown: {"value": 0.7, "unit": "V"}
